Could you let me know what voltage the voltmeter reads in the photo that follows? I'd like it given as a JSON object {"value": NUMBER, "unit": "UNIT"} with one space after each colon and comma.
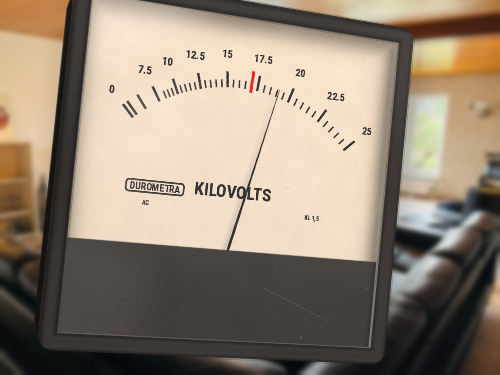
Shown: {"value": 19, "unit": "kV"}
